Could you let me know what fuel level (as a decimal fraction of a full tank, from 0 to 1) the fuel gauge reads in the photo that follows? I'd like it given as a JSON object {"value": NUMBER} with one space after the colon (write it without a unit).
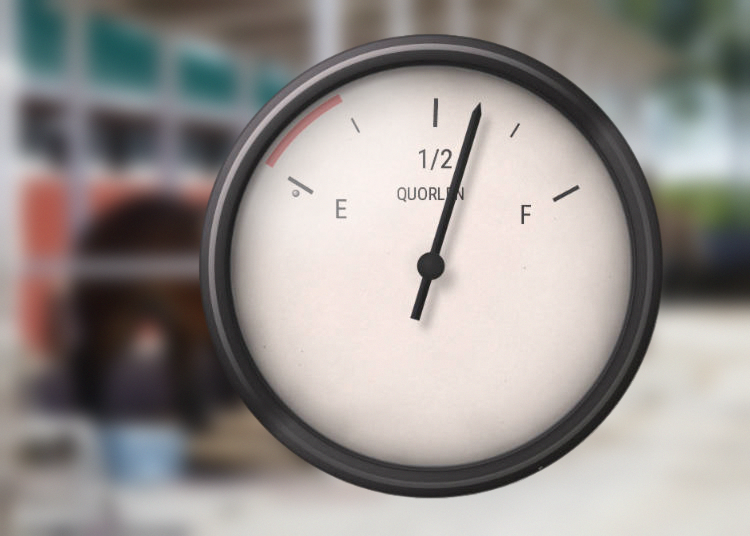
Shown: {"value": 0.625}
